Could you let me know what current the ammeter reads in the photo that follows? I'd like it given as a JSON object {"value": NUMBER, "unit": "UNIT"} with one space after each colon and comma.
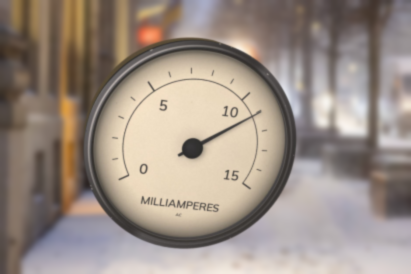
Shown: {"value": 11, "unit": "mA"}
